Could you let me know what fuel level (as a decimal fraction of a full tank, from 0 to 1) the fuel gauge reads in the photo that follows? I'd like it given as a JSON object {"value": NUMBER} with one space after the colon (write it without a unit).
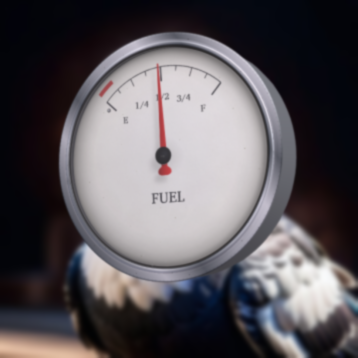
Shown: {"value": 0.5}
